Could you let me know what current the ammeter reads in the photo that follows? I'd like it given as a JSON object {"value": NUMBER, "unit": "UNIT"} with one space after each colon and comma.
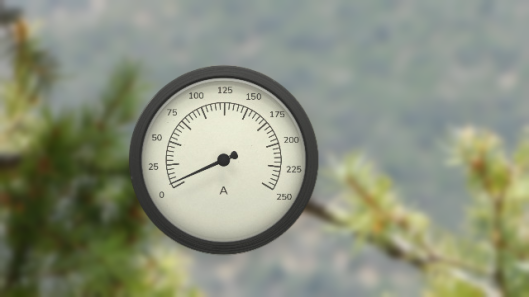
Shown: {"value": 5, "unit": "A"}
